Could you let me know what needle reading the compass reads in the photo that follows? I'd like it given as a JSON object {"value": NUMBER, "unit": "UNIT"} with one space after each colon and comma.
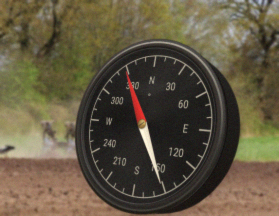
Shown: {"value": 330, "unit": "°"}
